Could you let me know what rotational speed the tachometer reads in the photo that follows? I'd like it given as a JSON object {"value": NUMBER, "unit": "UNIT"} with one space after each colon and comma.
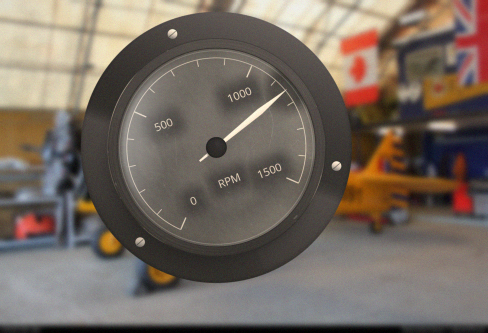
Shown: {"value": 1150, "unit": "rpm"}
